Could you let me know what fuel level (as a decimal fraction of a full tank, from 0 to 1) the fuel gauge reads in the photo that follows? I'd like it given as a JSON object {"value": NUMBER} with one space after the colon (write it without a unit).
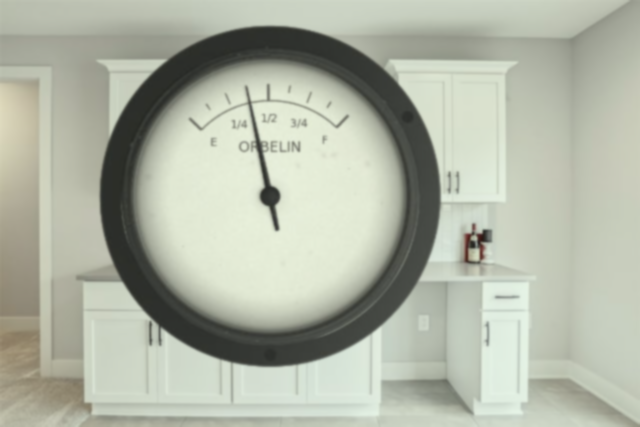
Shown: {"value": 0.375}
